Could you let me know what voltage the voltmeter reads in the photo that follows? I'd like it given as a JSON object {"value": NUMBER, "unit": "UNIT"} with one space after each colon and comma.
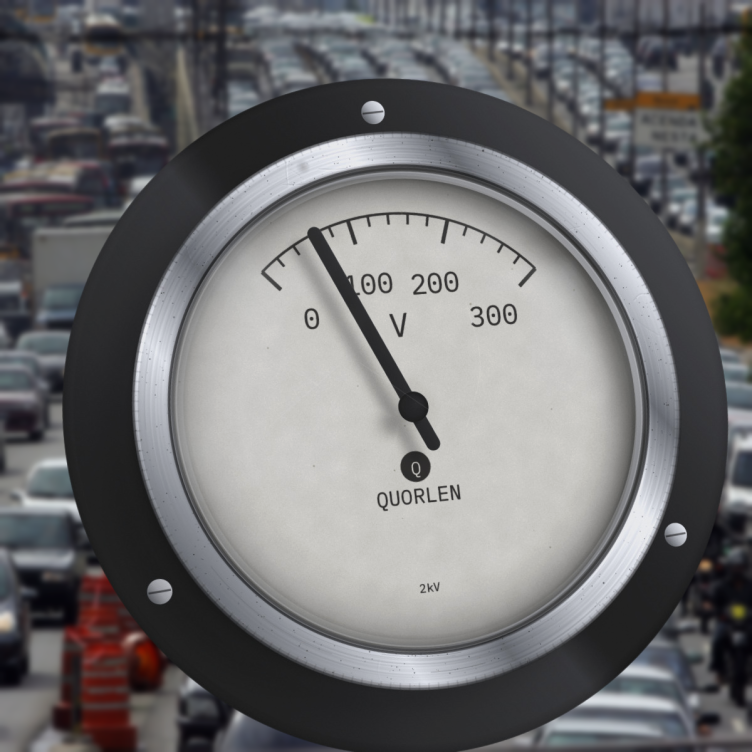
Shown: {"value": 60, "unit": "V"}
